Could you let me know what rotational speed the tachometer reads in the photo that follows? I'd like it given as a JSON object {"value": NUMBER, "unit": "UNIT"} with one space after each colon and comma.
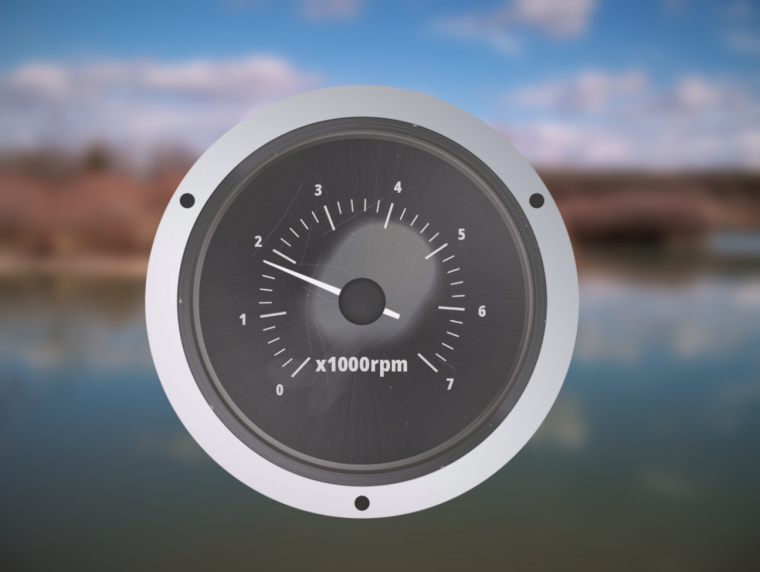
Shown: {"value": 1800, "unit": "rpm"}
